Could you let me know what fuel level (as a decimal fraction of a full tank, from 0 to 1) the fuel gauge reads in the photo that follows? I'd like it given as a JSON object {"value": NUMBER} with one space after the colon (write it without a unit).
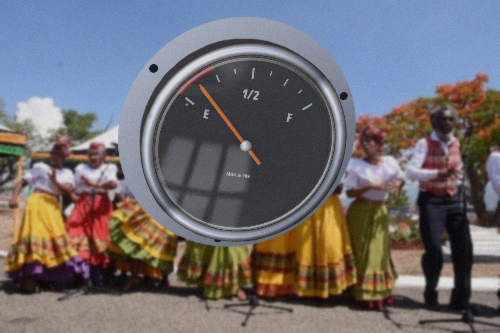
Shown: {"value": 0.125}
